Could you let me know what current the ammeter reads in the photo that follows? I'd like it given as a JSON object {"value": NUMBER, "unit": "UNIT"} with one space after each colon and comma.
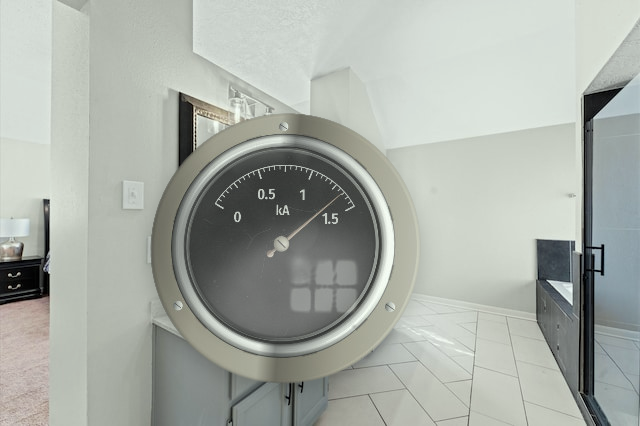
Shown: {"value": 1.35, "unit": "kA"}
